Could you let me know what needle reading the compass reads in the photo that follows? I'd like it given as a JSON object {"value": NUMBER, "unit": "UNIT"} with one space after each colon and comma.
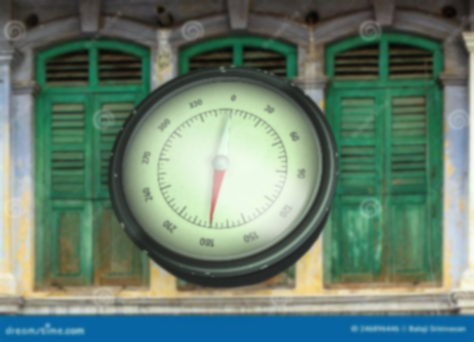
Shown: {"value": 180, "unit": "°"}
